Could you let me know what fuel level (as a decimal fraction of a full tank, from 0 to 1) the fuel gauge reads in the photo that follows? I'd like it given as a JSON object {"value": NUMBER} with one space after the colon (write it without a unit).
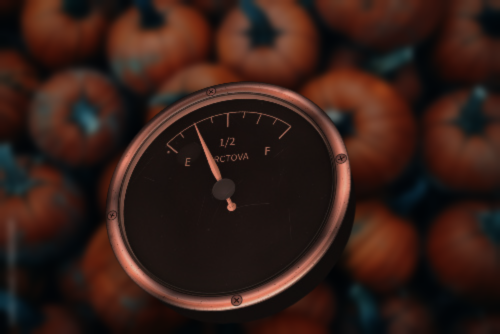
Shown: {"value": 0.25}
